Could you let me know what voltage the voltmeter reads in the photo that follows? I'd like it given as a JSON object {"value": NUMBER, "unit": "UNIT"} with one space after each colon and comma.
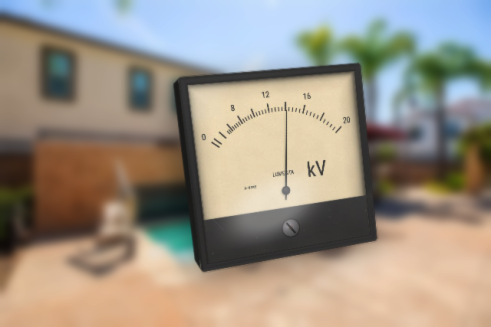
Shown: {"value": 14, "unit": "kV"}
